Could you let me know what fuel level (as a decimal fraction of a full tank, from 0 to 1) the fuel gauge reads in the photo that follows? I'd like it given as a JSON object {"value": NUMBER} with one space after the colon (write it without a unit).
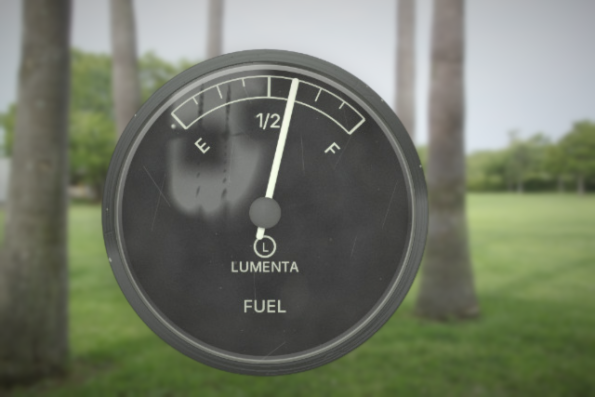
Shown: {"value": 0.625}
